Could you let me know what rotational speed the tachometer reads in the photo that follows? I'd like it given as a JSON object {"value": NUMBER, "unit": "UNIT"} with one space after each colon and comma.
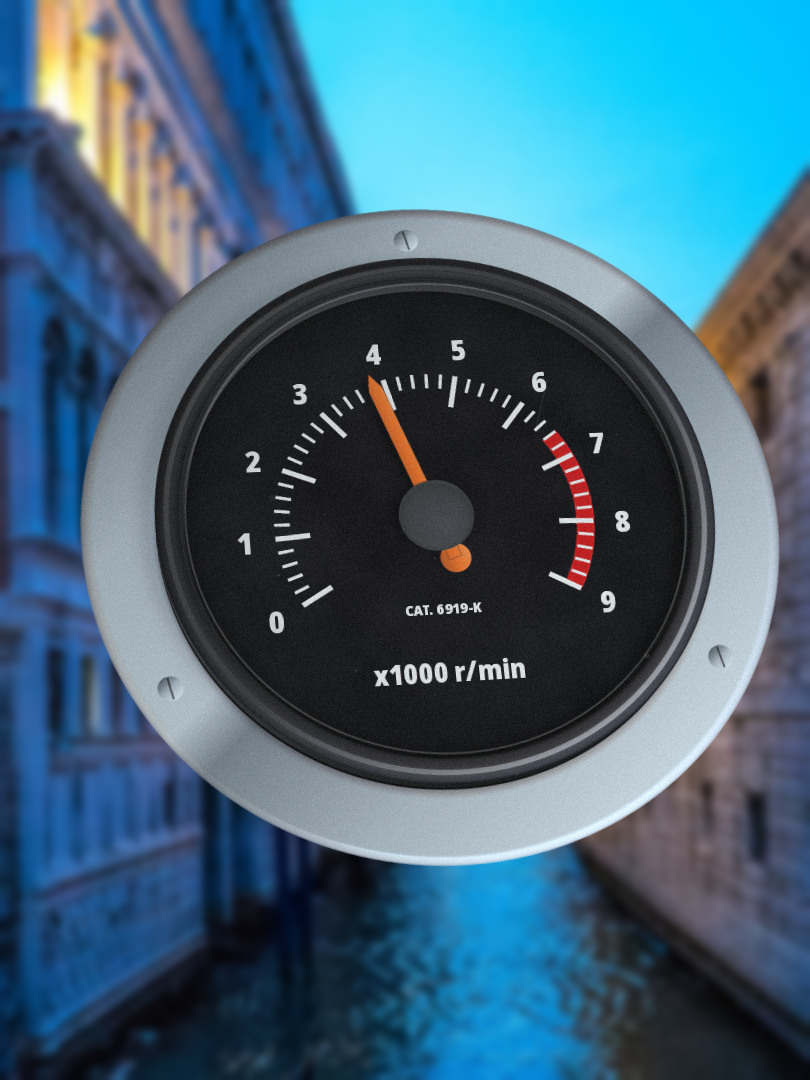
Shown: {"value": 3800, "unit": "rpm"}
